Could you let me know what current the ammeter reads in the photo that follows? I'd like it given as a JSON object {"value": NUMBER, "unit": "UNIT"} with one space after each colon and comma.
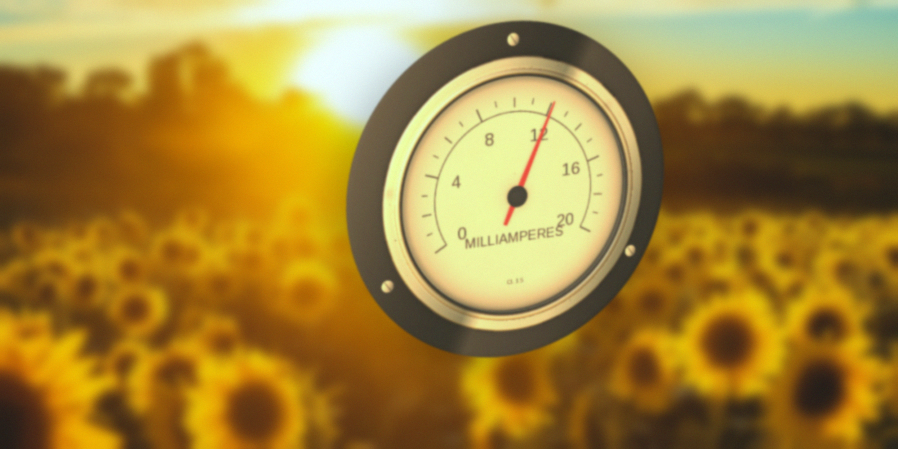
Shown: {"value": 12, "unit": "mA"}
